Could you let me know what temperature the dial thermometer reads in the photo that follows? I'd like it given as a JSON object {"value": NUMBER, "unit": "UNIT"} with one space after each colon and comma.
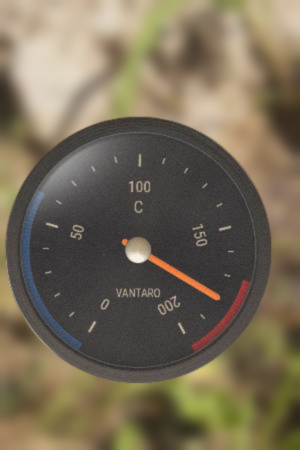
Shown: {"value": 180, "unit": "°C"}
